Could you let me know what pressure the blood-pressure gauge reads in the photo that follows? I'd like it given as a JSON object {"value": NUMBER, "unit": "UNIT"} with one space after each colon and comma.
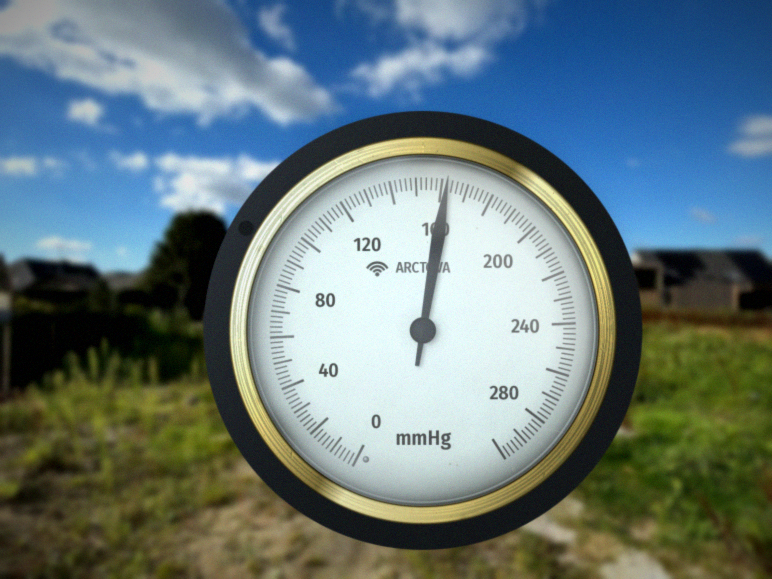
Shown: {"value": 162, "unit": "mmHg"}
